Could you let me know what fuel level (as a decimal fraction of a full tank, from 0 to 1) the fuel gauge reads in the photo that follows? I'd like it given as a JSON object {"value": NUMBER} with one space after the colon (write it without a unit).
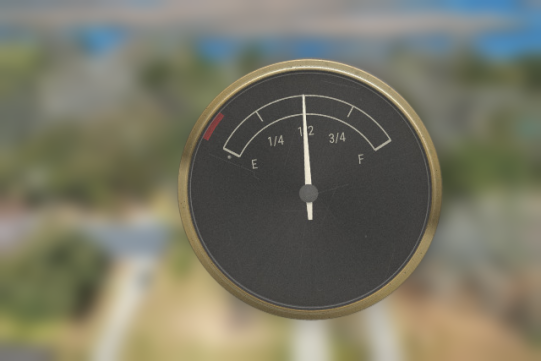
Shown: {"value": 0.5}
